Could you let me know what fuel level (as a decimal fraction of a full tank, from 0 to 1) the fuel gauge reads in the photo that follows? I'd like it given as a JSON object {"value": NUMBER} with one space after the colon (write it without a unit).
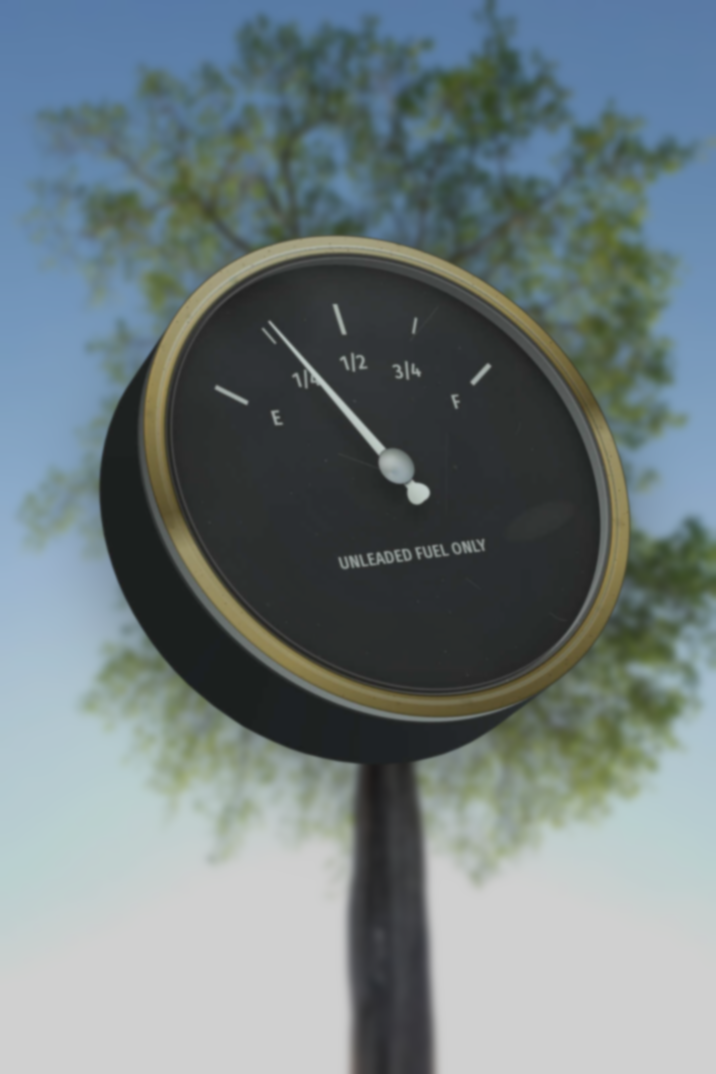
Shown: {"value": 0.25}
